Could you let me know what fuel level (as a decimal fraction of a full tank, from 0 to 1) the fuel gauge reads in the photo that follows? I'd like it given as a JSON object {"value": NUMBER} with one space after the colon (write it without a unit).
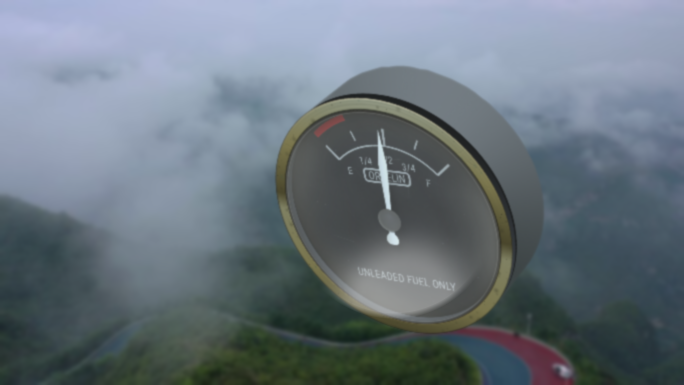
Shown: {"value": 0.5}
